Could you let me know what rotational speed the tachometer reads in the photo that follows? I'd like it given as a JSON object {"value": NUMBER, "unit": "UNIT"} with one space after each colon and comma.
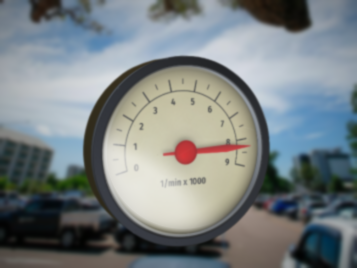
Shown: {"value": 8250, "unit": "rpm"}
